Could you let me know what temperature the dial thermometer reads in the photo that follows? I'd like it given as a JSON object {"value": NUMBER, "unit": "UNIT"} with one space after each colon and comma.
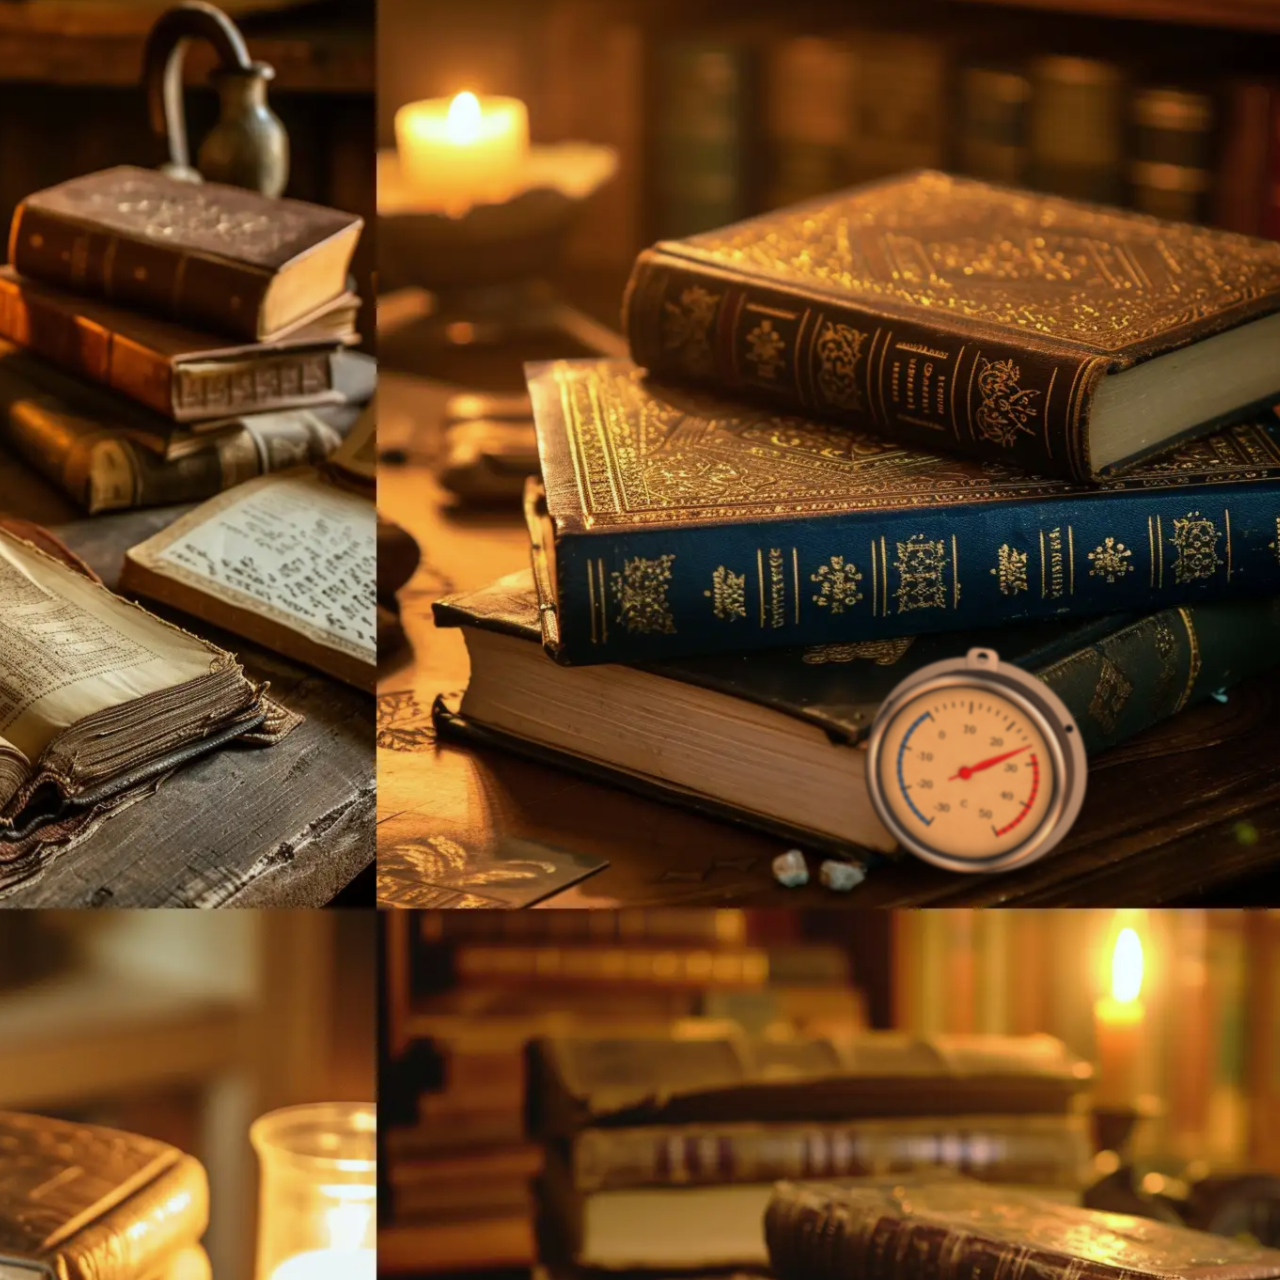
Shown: {"value": 26, "unit": "°C"}
